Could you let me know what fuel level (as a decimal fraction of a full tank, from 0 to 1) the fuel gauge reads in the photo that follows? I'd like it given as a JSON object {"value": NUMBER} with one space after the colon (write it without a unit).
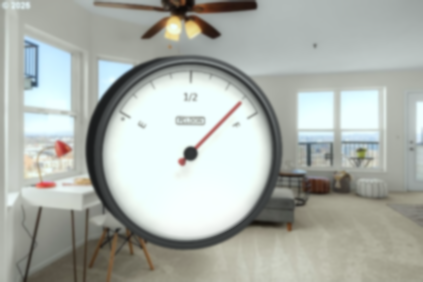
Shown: {"value": 0.875}
